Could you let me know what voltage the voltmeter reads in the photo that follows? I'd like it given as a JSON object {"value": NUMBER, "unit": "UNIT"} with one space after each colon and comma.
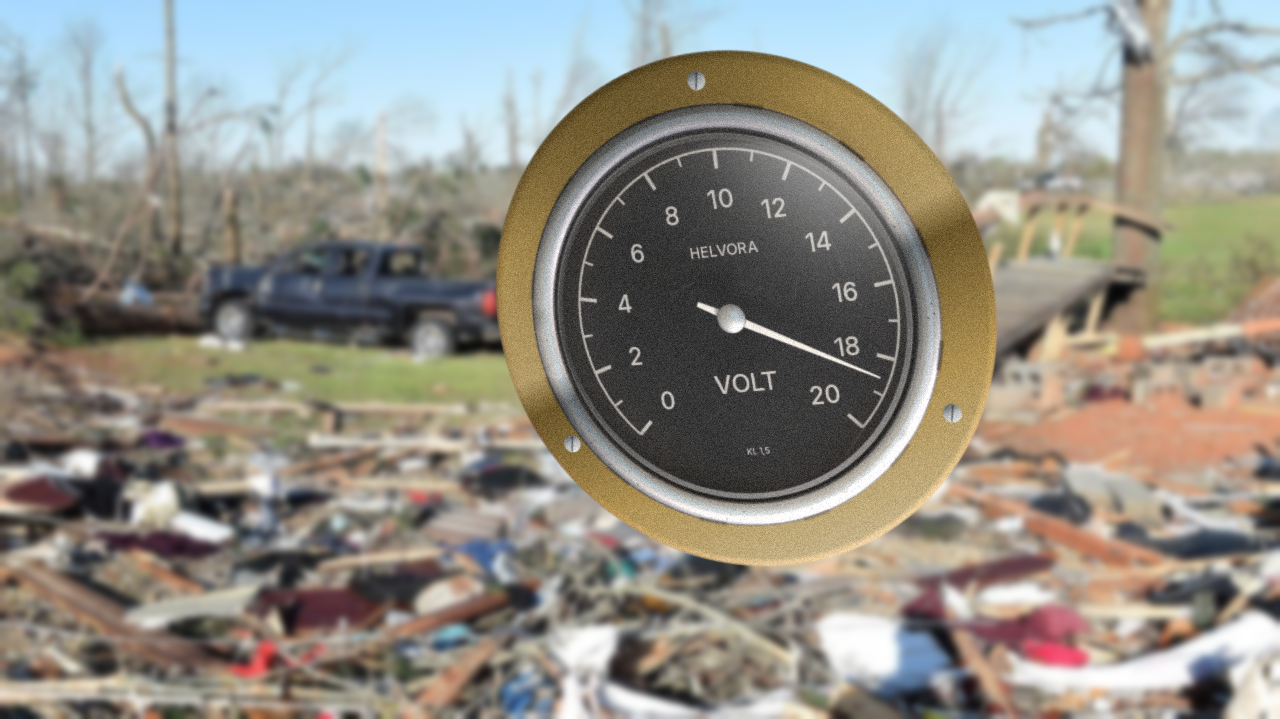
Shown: {"value": 18.5, "unit": "V"}
